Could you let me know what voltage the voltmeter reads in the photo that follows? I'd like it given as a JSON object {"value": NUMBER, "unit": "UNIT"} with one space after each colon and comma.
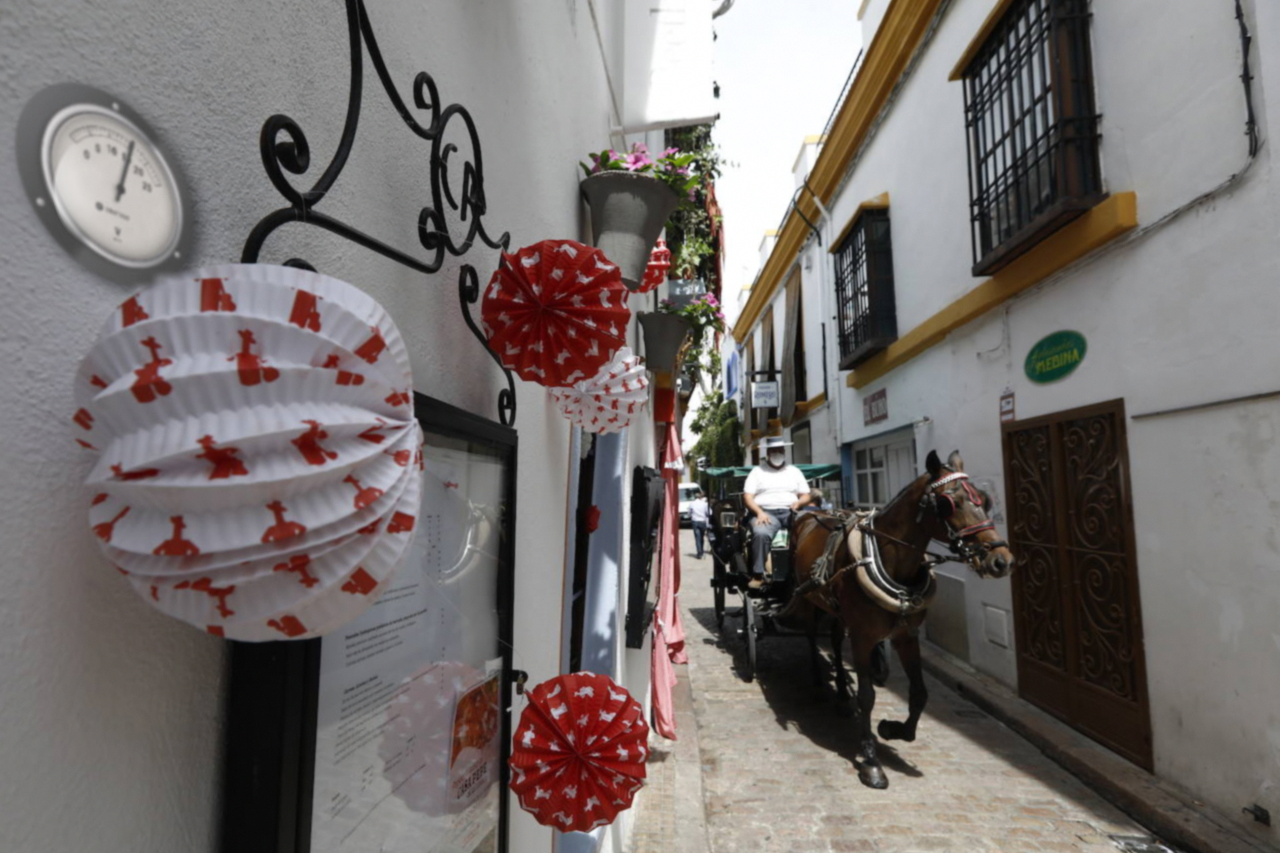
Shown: {"value": 15, "unit": "V"}
